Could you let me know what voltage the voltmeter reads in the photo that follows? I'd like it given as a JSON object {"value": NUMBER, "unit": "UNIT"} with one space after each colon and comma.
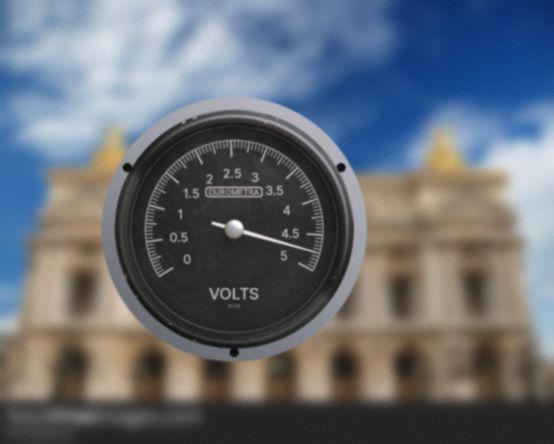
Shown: {"value": 4.75, "unit": "V"}
